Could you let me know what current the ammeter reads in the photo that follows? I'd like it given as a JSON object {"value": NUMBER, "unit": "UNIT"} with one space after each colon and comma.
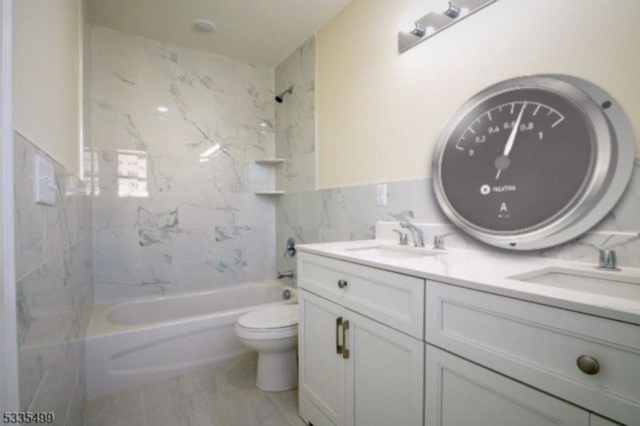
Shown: {"value": 0.7, "unit": "A"}
